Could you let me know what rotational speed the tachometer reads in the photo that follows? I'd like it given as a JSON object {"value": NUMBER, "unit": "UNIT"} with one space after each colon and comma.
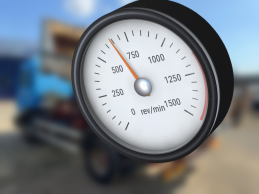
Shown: {"value": 650, "unit": "rpm"}
